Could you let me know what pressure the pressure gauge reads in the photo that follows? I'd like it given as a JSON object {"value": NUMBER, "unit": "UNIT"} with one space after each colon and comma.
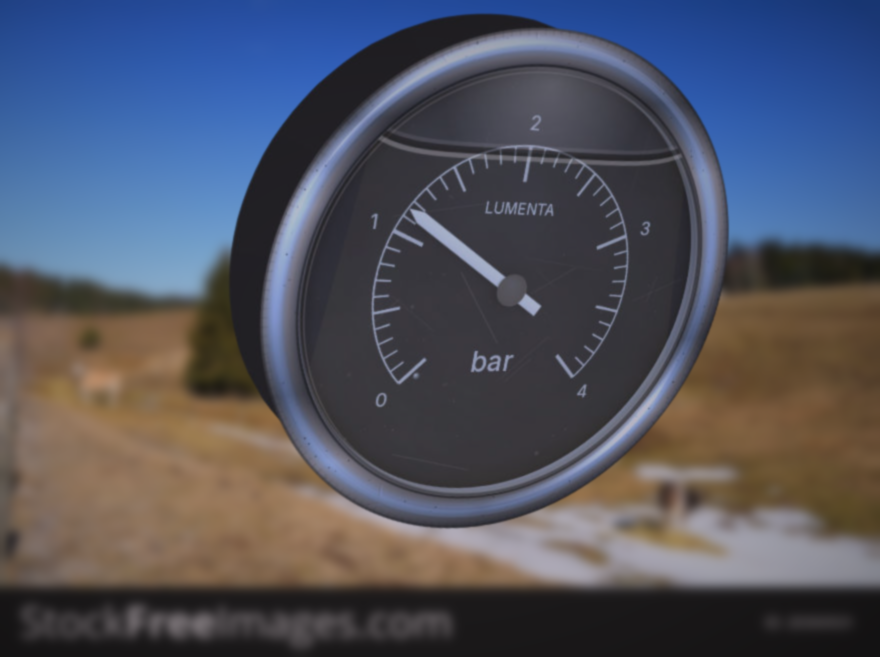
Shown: {"value": 1.15, "unit": "bar"}
